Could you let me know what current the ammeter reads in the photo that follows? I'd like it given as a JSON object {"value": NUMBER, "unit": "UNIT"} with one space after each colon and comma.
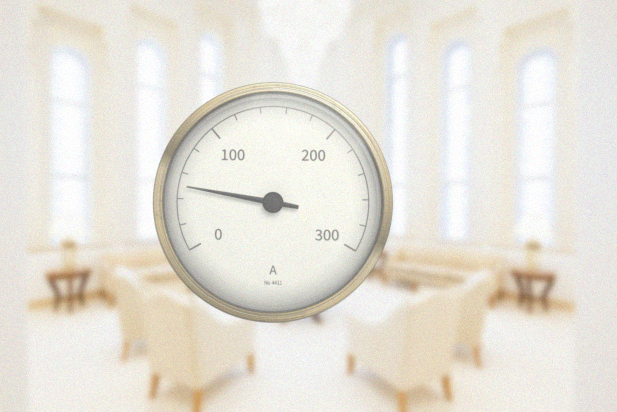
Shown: {"value": 50, "unit": "A"}
